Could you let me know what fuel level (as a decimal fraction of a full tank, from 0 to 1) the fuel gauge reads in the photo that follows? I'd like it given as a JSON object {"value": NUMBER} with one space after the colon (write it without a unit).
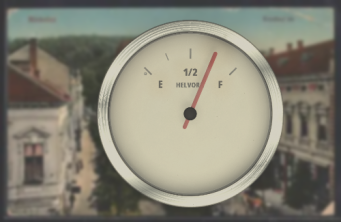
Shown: {"value": 0.75}
